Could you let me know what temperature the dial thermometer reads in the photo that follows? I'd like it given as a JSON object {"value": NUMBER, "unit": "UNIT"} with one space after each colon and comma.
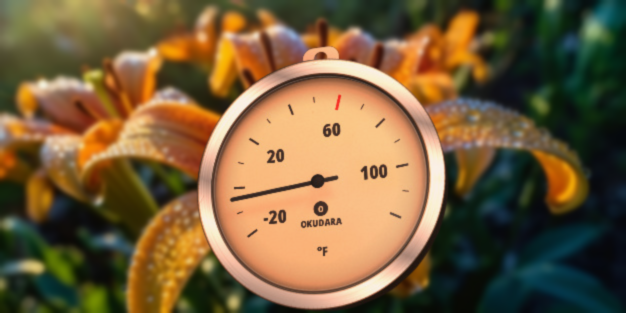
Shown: {"value": -5, "unit": "°F"}
